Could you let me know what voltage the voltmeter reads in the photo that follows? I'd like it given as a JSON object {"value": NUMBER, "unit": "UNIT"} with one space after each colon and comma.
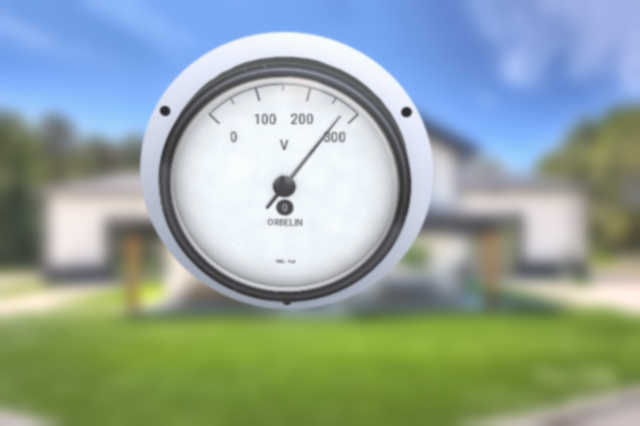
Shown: {"value": 275, "unit": "V"}
